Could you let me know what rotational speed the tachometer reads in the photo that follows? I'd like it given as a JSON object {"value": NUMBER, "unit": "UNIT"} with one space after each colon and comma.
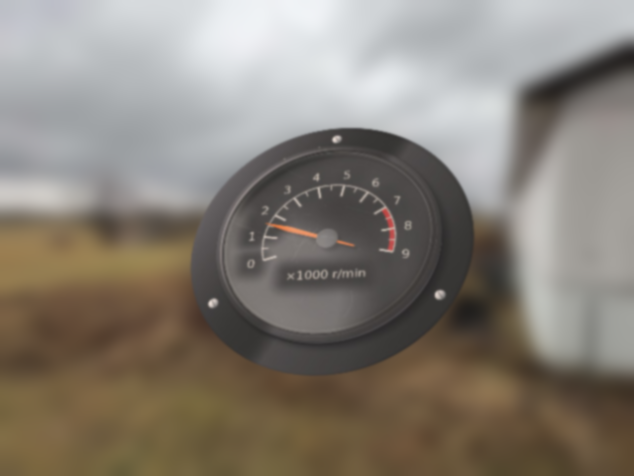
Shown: {"value": 1500, "unit": "rpm"}
